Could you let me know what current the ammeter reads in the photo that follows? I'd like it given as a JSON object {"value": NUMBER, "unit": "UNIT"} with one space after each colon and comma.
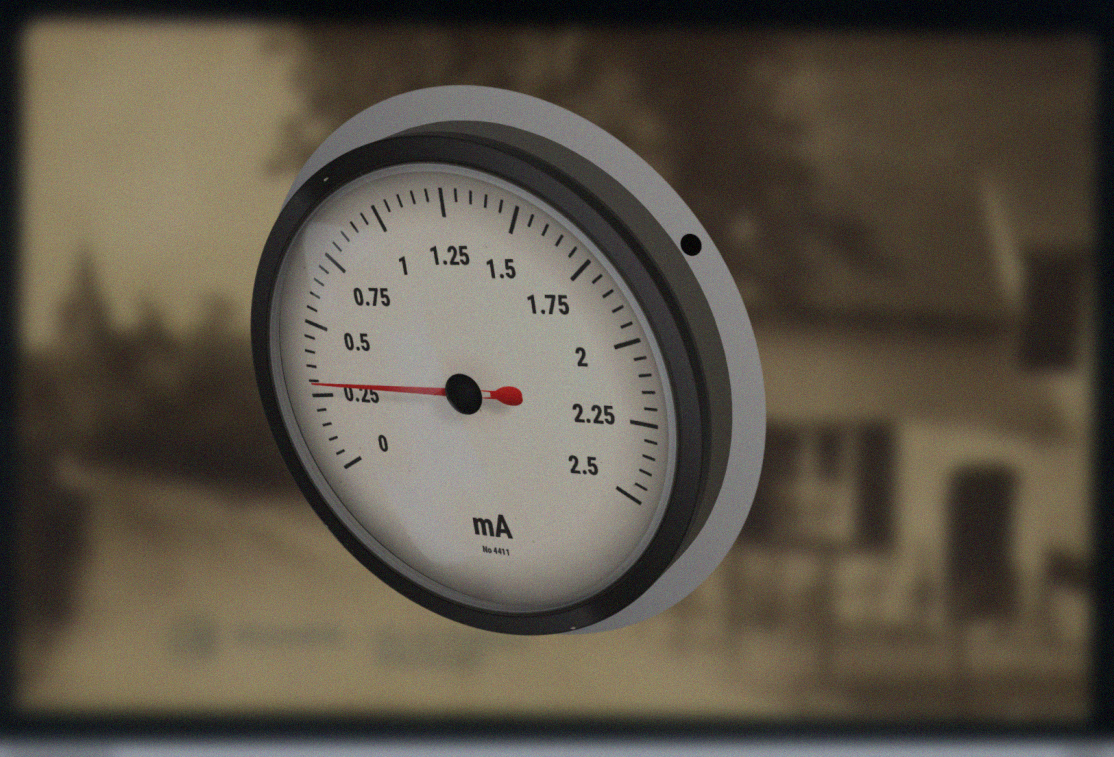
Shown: {"value": 0.3, "unit": "mA"}
